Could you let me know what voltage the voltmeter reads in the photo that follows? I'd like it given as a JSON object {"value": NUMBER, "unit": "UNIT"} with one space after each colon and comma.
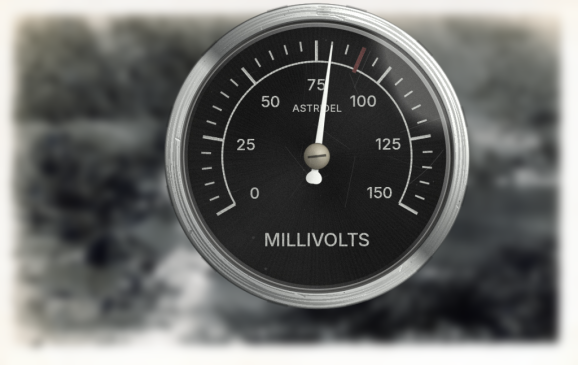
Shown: {"value": 80, "unit": "mV"}
